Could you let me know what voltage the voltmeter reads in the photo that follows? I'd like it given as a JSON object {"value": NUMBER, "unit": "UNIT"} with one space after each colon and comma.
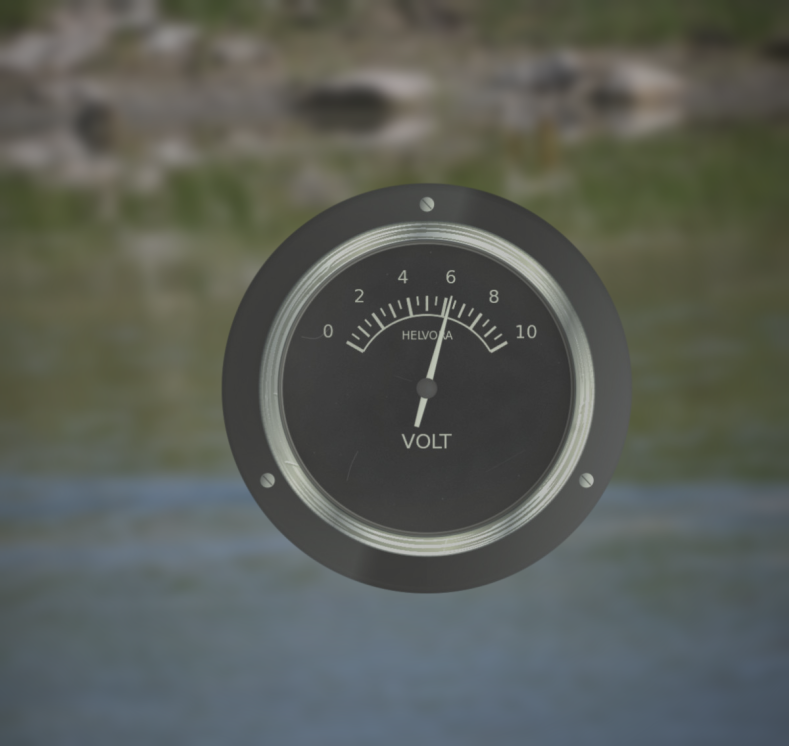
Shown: {"value": 6.25, "unit": "V"}
